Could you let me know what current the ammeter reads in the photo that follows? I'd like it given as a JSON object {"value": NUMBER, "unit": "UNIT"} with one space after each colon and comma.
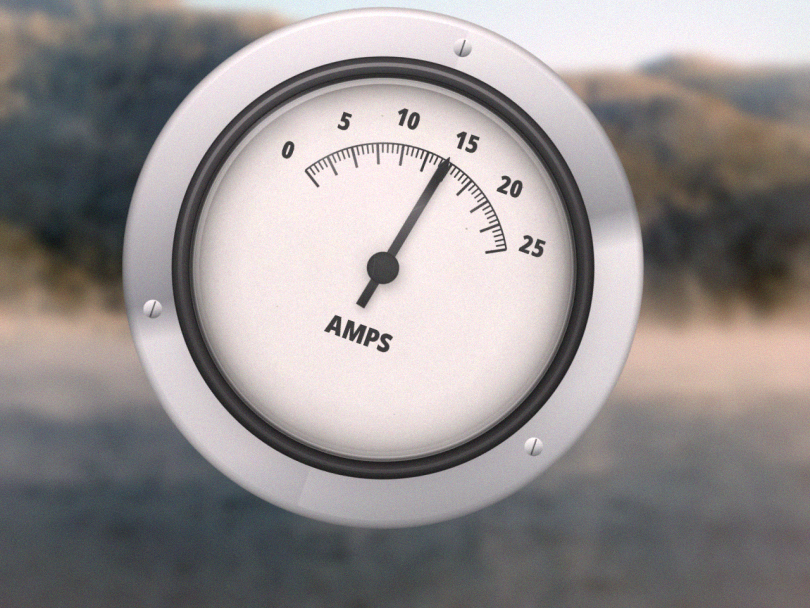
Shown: {"value": 14.5, "unit": "A"}
